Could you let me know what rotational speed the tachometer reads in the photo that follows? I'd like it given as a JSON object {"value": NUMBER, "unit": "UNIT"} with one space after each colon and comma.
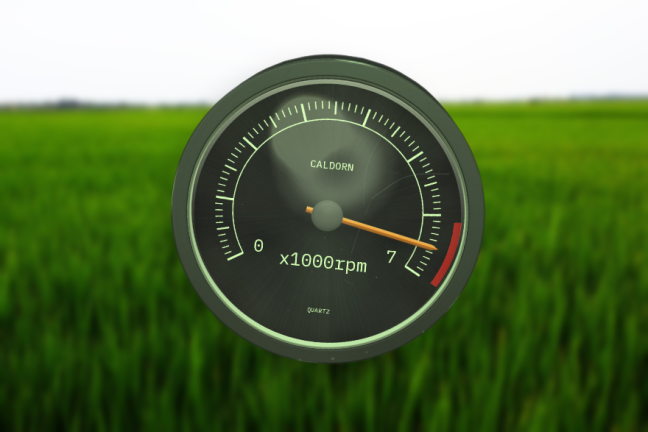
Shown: {"value": 6500, "unit": "rpm"}
